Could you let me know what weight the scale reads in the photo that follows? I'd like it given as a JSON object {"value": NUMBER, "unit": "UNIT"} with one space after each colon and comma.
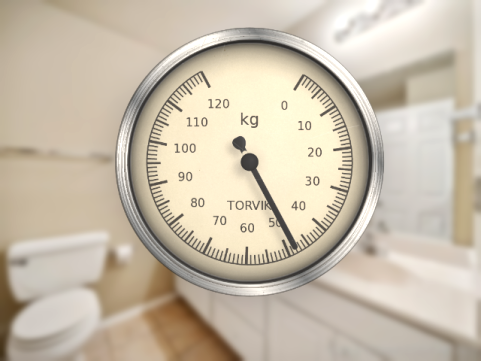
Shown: {"value": 48, "unit": "kg"}
